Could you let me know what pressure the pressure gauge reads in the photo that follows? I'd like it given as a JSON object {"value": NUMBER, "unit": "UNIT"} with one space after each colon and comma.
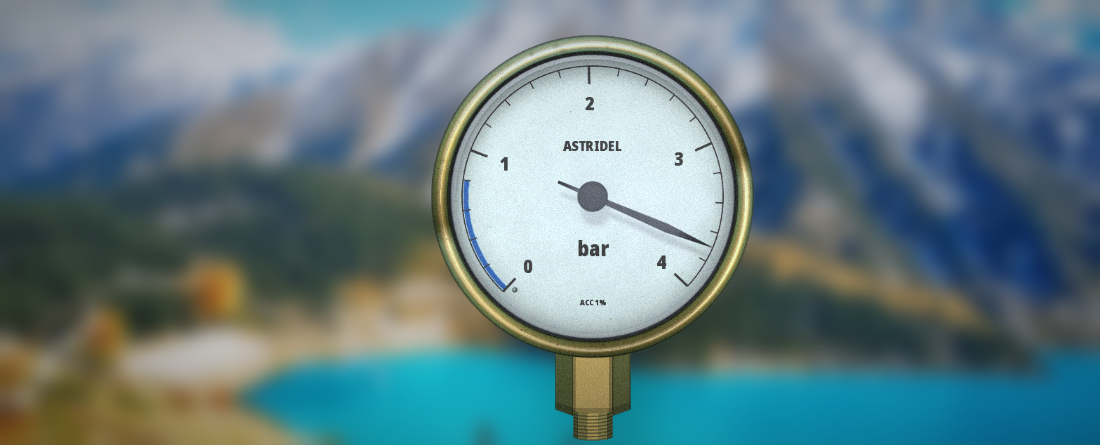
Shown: {"value": 3.7, "unit": "bar"}
